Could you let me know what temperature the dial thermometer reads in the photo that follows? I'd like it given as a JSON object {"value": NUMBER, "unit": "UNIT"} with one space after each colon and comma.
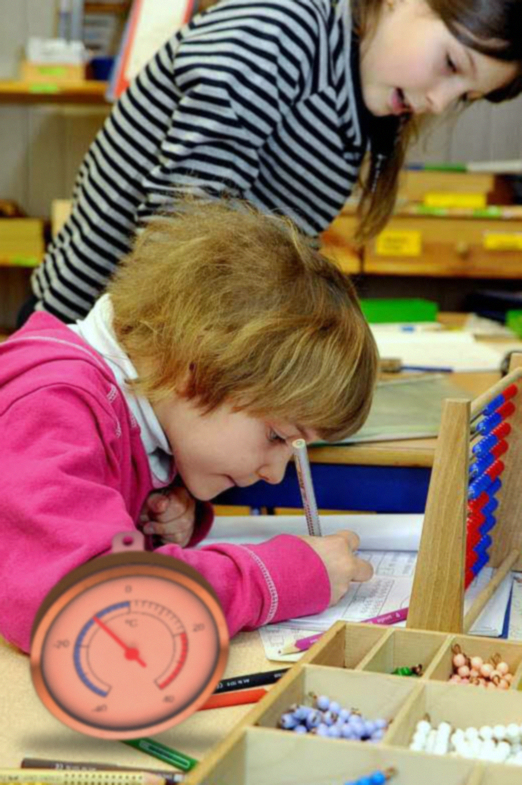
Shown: {"value": -10, "unit": "°C"}
